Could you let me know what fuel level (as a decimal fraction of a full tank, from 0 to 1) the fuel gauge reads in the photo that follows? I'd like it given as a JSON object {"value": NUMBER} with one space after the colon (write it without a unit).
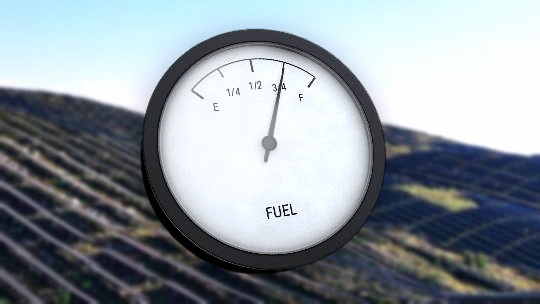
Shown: {"value": 0.75}
